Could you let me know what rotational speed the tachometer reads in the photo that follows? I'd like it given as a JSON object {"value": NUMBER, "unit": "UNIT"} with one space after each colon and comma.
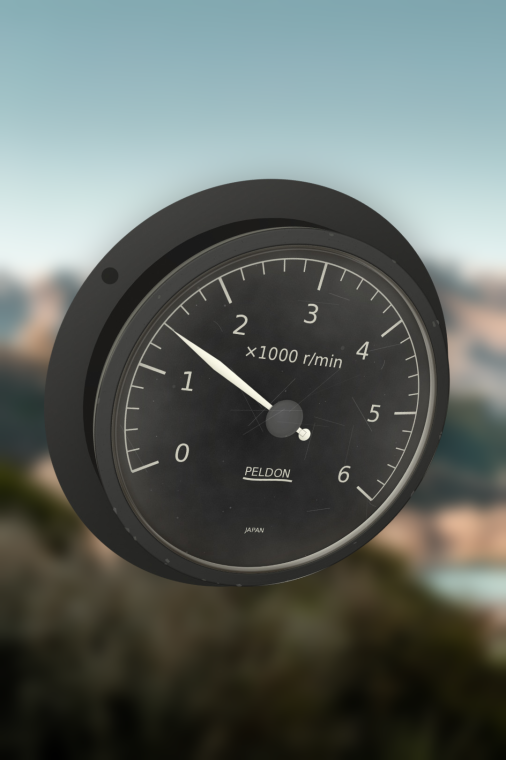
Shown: {"value": 1400, "unit": "rpm"}
